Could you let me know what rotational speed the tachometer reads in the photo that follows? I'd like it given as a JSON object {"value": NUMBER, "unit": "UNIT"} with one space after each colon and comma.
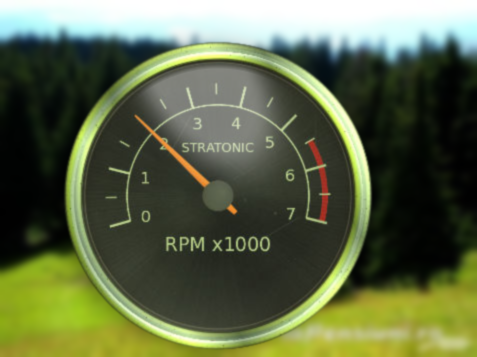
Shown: {"value": 2000, "unit": "rpm"}
